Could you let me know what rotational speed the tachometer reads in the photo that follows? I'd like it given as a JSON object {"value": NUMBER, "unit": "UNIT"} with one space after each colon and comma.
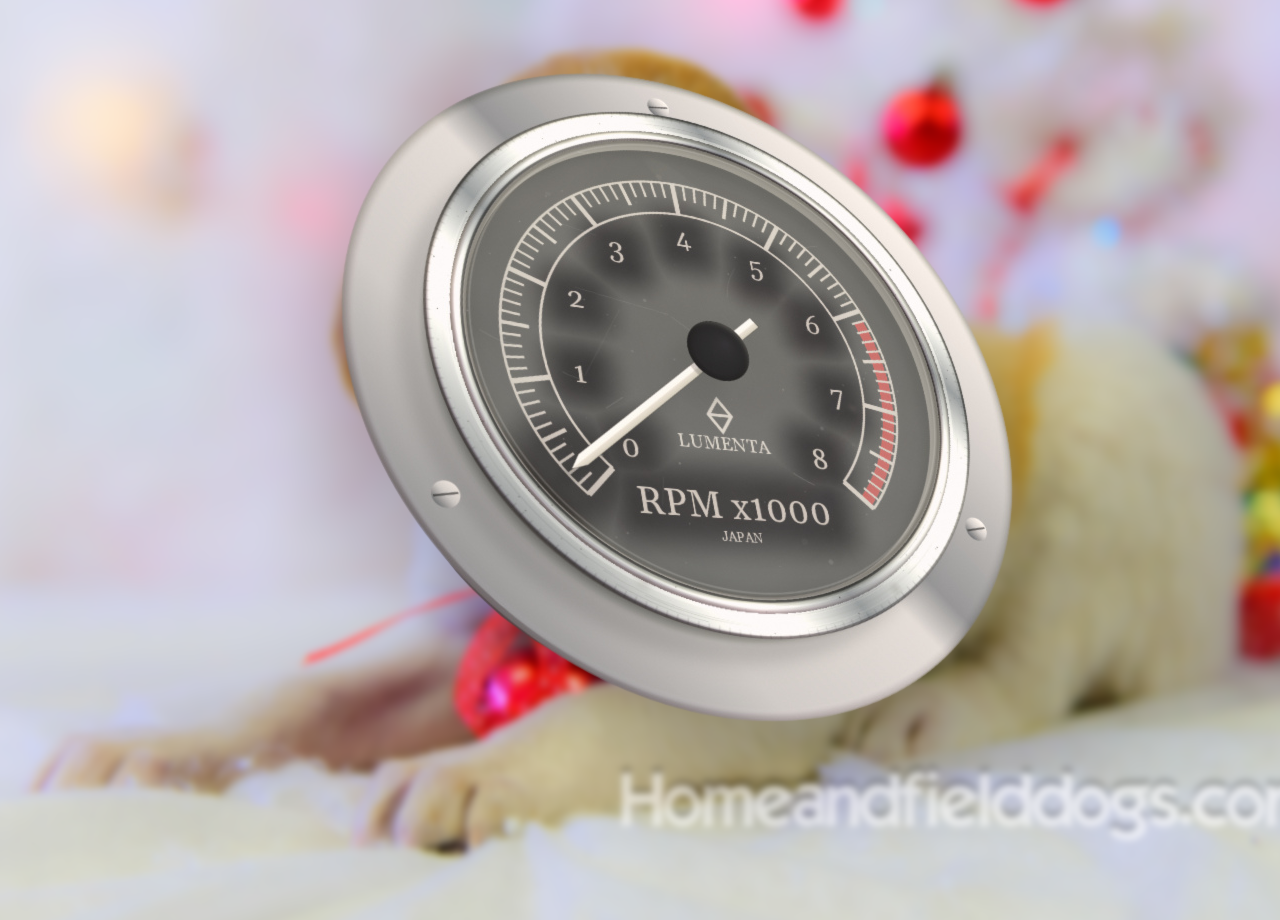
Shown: {"value": 200, "unit": "rpm"}
